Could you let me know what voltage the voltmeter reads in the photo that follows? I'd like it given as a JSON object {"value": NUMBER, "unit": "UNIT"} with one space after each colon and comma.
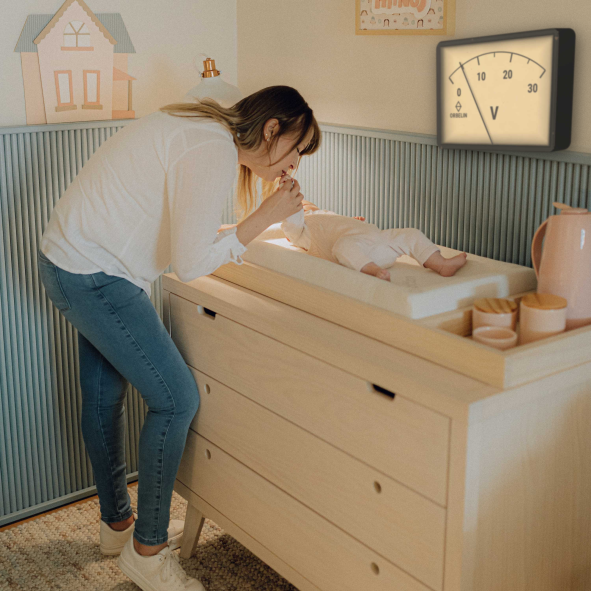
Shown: {"value": 5, "unit": "V"}
